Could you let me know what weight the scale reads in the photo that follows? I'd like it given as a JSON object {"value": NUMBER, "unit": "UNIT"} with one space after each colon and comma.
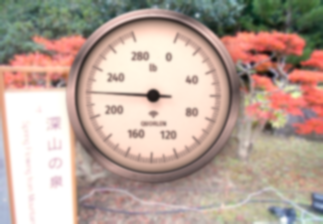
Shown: {"value": 220, "unit": "lb"}
